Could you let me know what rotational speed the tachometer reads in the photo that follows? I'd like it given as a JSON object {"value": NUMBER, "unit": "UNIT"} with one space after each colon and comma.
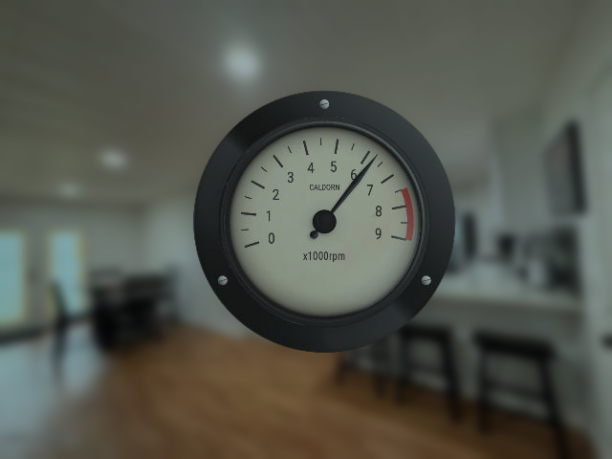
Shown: {"value": 6250, "unit": "rpm"}
